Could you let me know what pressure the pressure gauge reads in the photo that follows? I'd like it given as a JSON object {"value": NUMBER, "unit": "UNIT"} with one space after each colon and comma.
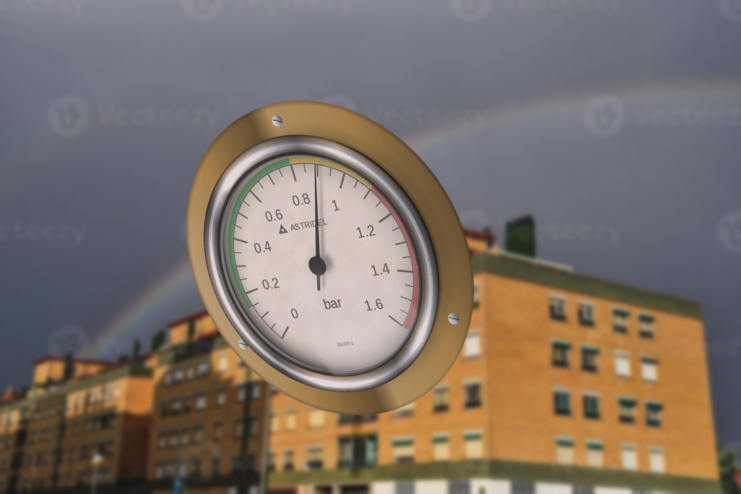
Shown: {"value": 0.9, "unit": "bar"}
